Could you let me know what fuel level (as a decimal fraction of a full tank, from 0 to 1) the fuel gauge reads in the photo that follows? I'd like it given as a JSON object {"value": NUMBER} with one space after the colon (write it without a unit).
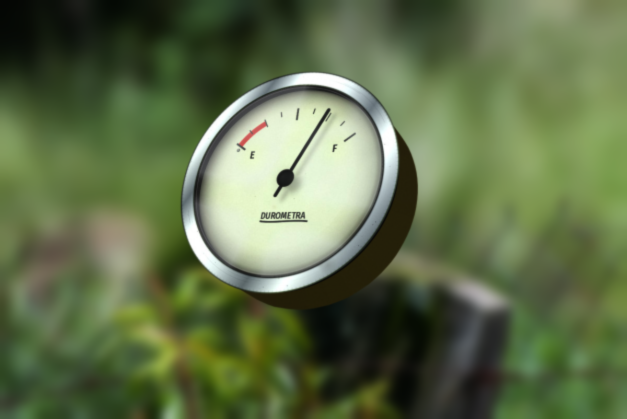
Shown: {"value": 0.75}
